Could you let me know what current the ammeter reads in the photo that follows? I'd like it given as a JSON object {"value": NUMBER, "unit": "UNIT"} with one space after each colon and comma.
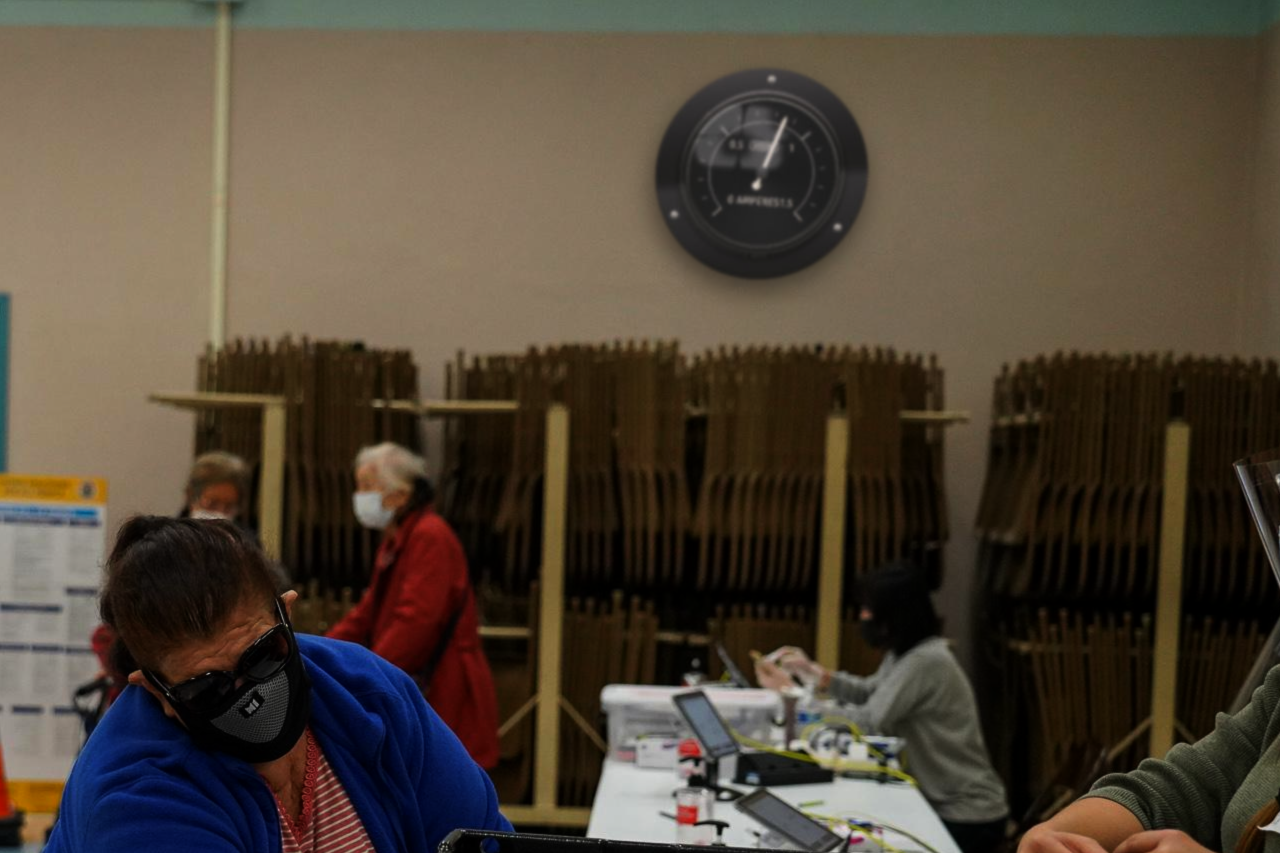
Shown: {"value": 0.85, "unit": "A"}
